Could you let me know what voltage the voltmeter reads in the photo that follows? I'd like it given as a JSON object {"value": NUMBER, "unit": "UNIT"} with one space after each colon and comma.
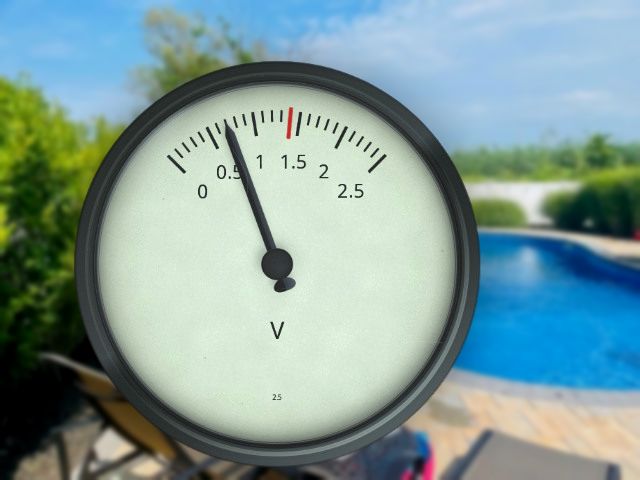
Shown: {"value": 0.7, "unit": "V"}
